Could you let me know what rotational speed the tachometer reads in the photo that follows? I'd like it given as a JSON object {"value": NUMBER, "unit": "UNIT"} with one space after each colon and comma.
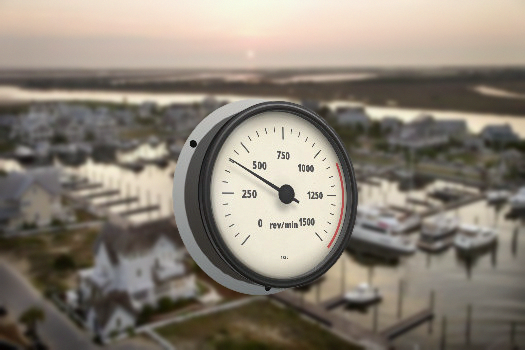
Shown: {"value": 400, "unit": "rpm"}
